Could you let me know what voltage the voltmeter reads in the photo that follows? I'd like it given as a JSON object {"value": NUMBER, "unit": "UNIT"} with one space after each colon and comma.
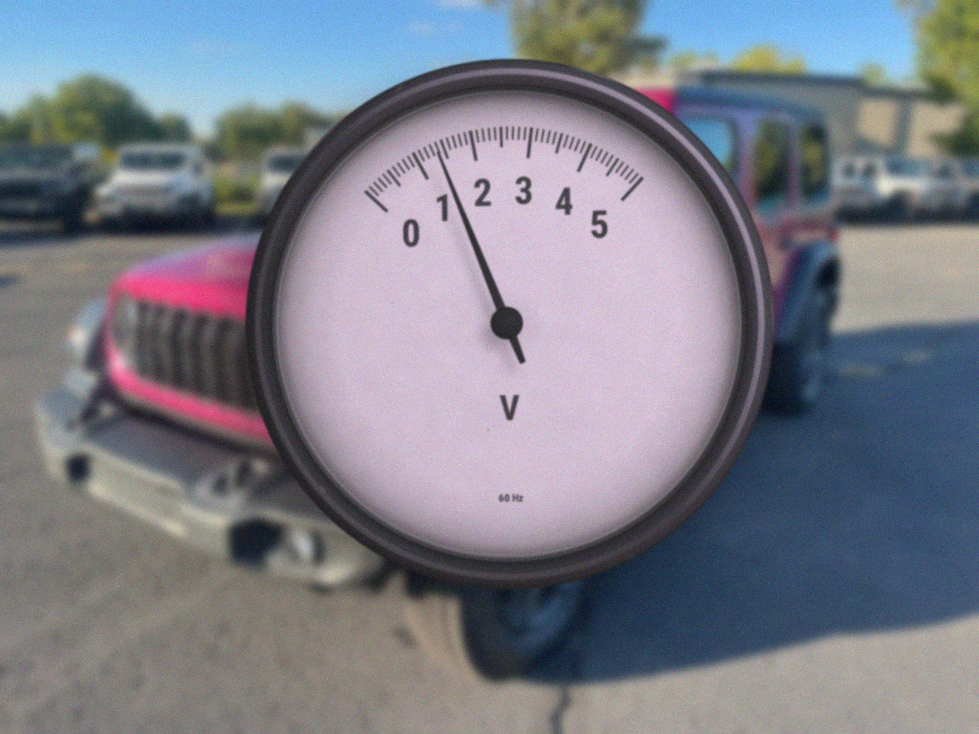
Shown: {"value": 1.4, "unit": "V"}
